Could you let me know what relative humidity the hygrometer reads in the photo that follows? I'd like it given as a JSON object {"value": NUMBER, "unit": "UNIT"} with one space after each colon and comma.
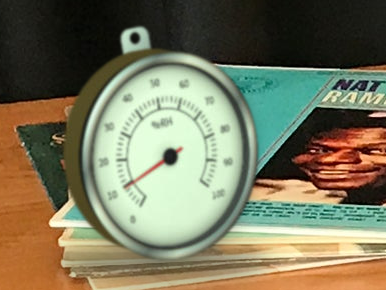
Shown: {"value": 10, "unit": "%"}
